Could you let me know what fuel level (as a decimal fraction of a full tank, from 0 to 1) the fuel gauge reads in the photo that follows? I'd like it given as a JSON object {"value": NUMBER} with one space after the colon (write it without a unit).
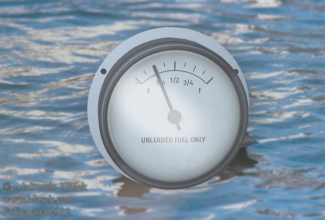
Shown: {"value": 0.25}
